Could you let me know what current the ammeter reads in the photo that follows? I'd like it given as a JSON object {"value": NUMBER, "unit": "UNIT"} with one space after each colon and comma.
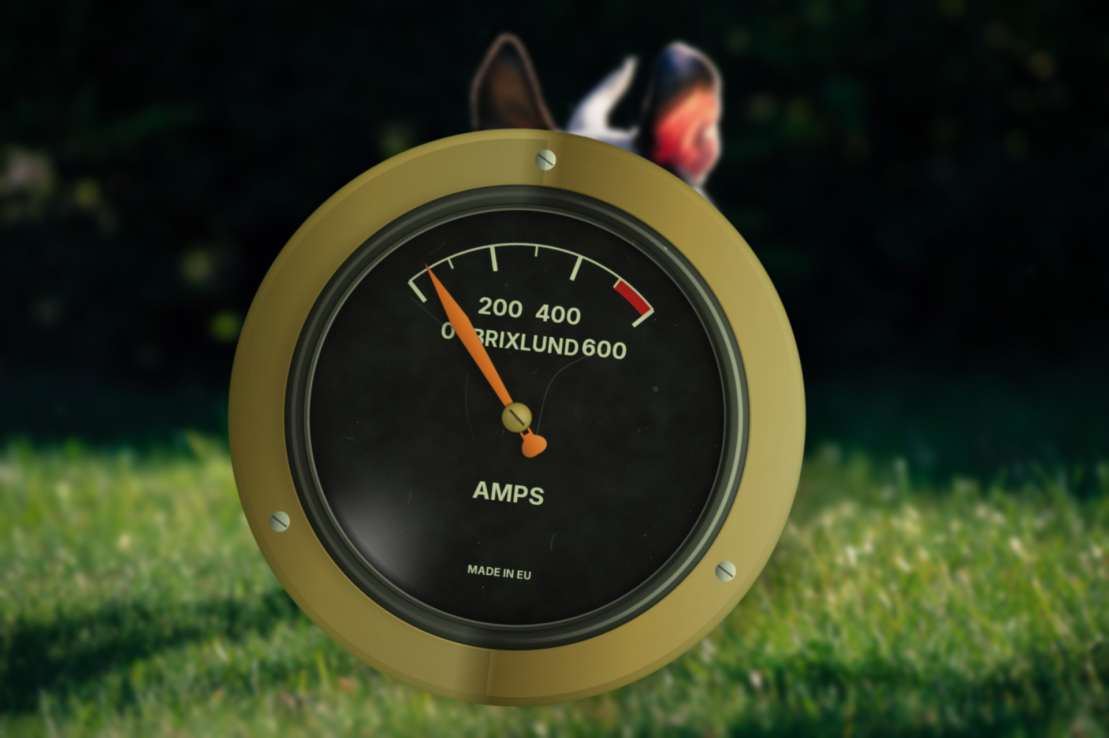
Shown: {"value": 50, "unit": "A"}
